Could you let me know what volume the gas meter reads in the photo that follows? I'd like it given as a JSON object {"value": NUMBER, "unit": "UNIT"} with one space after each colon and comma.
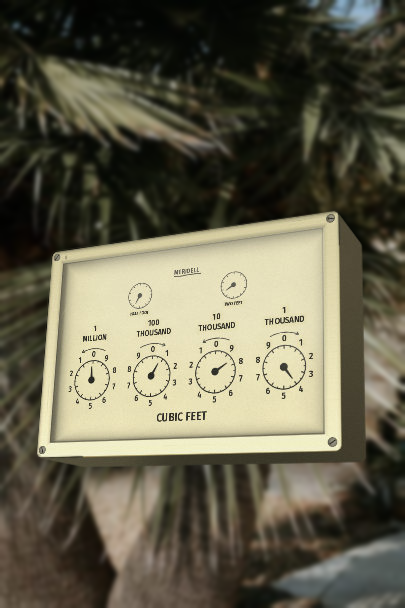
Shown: {"value": 8400, "unit": "ft³"}
